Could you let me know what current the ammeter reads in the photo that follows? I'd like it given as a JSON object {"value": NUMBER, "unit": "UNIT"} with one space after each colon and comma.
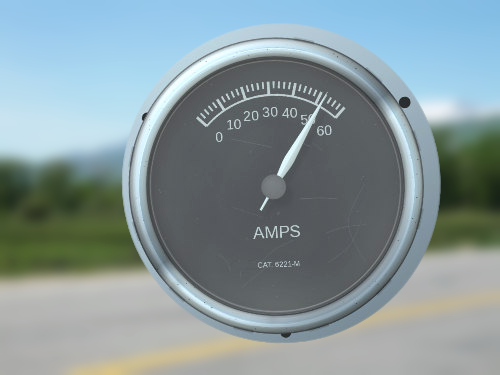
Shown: {"value": 52, "unit": "A"}
